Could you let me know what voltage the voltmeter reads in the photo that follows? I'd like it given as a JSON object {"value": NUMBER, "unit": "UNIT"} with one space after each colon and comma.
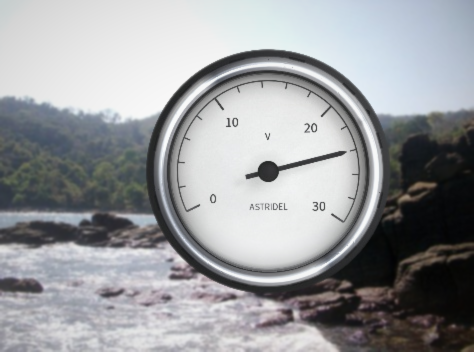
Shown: {"value": 24, "unit": "V"}
